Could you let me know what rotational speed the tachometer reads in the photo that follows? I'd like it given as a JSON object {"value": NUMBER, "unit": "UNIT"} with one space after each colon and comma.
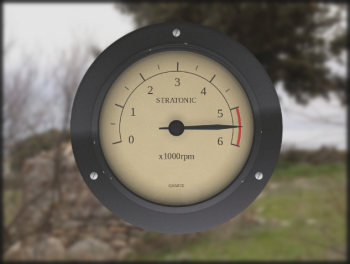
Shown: {"value": 5500, "unit": "rpm"}
